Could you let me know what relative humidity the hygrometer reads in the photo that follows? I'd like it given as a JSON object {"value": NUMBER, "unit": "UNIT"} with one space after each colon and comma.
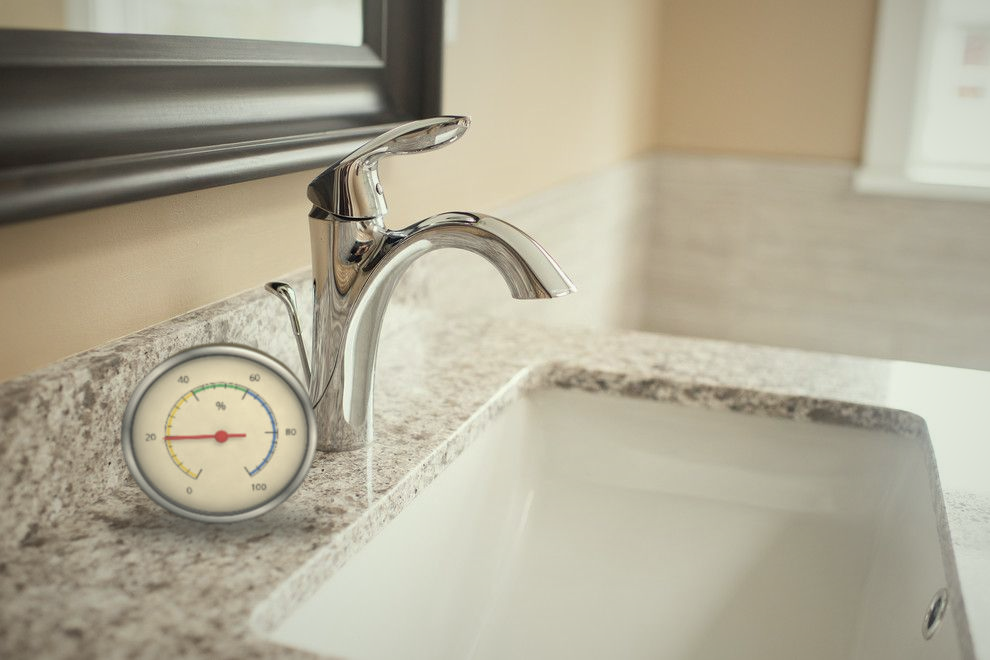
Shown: {"value": 20, "unit": "%"}
